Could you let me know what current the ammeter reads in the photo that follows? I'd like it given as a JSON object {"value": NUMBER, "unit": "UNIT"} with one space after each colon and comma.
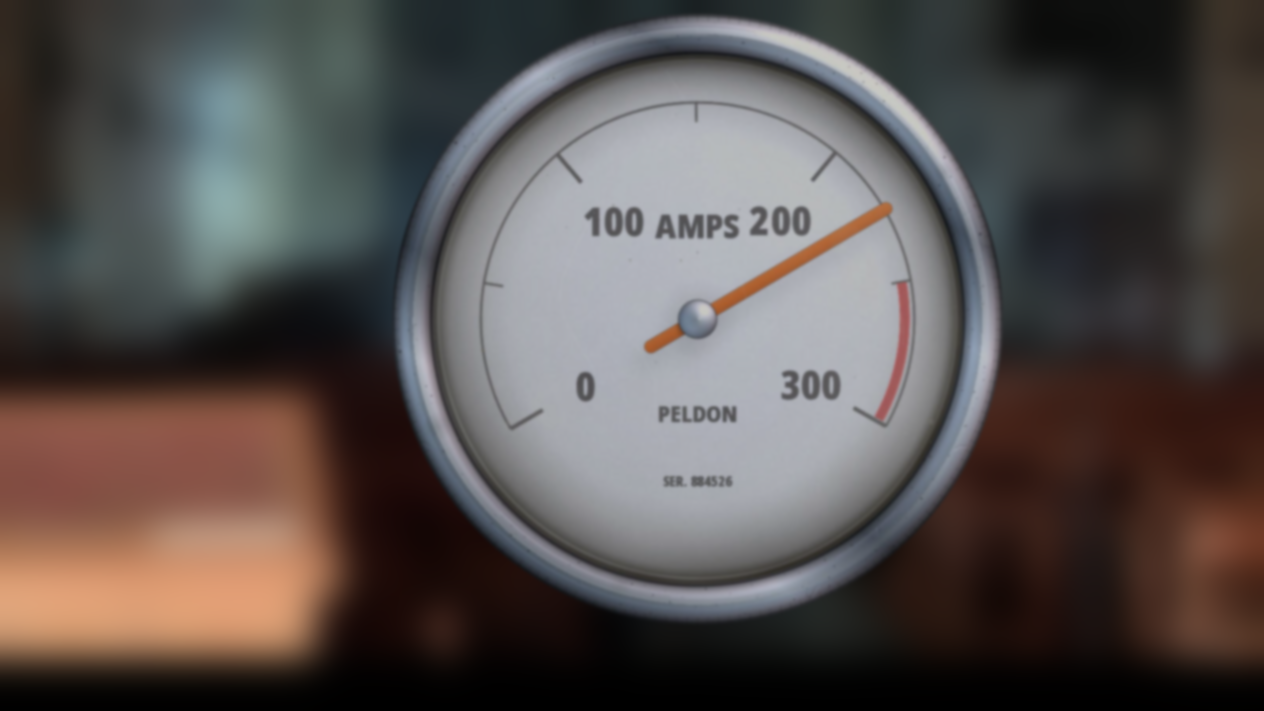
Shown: {"value": 225, "unit": "A"}
